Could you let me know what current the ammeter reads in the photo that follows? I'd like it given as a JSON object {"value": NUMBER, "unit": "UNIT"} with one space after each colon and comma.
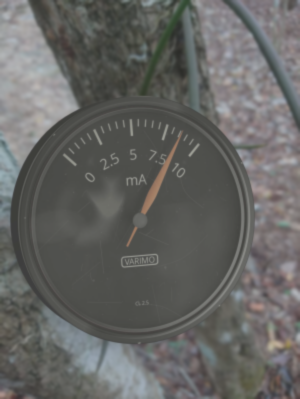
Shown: {"value": 8.5, "unit": "mA"}
